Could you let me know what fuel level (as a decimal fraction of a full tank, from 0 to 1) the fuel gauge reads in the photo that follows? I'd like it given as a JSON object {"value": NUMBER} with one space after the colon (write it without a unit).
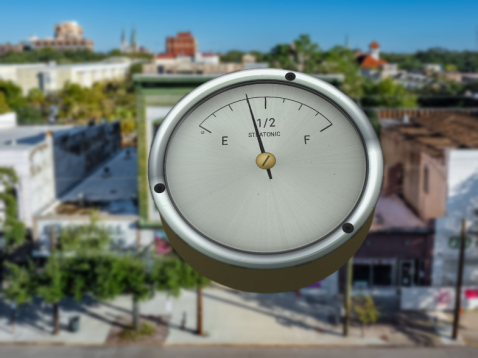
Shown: {"value": 0.375}
